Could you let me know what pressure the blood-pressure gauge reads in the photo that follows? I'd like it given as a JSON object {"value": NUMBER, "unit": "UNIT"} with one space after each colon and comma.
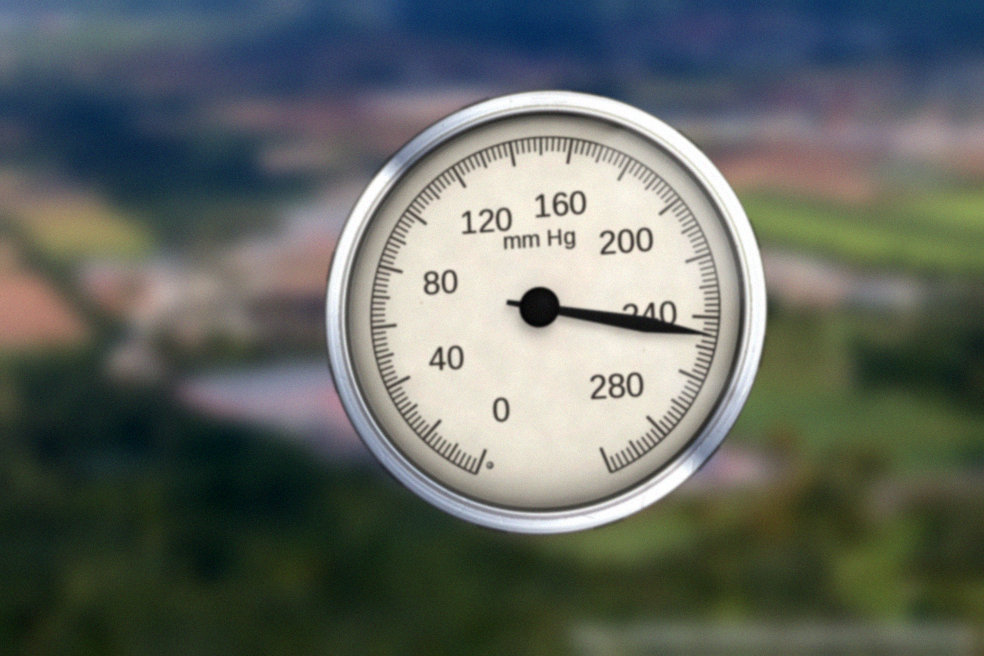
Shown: {"value": 246, "unit": "mmHg"}
